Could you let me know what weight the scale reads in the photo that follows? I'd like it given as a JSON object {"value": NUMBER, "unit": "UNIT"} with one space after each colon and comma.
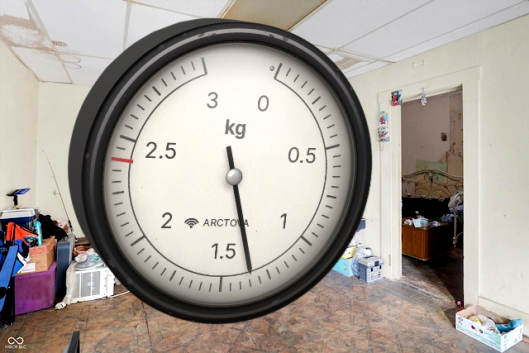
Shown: {"value": 1.35, "unit": "kg"}
